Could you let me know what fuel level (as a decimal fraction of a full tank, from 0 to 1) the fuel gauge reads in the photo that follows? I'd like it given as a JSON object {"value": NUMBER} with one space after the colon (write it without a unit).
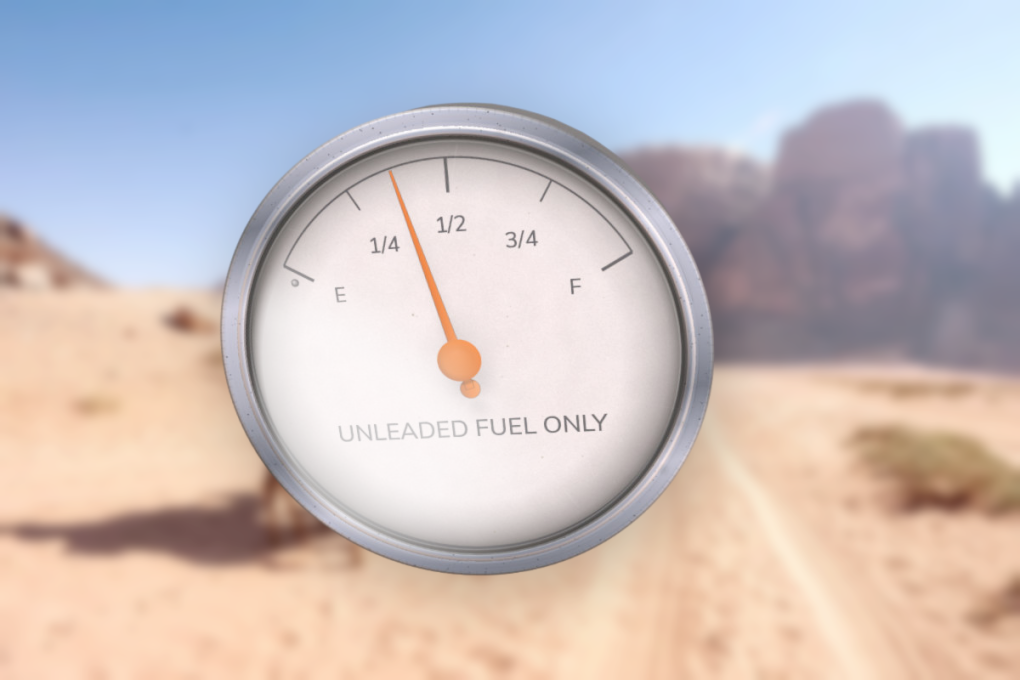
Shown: {"value": 0.375}
